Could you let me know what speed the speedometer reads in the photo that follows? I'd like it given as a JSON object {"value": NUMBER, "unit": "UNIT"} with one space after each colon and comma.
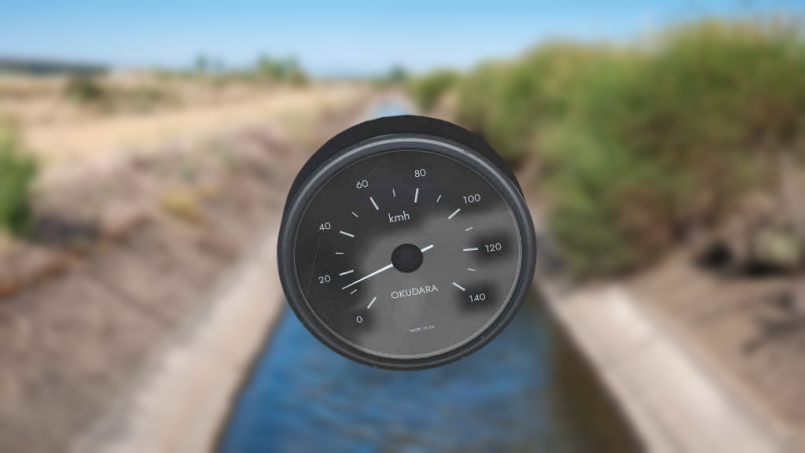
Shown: {"value": 15, "unit": "km/h"}
